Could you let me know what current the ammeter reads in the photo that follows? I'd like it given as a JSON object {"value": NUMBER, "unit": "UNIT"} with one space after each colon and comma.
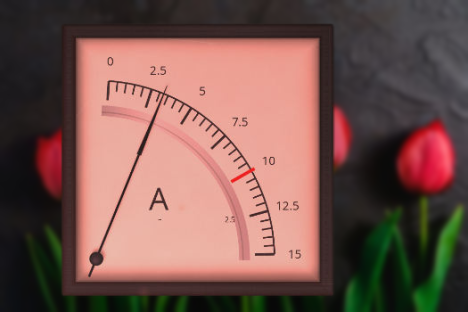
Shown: {"value": 3.25, "unit": "A"}
